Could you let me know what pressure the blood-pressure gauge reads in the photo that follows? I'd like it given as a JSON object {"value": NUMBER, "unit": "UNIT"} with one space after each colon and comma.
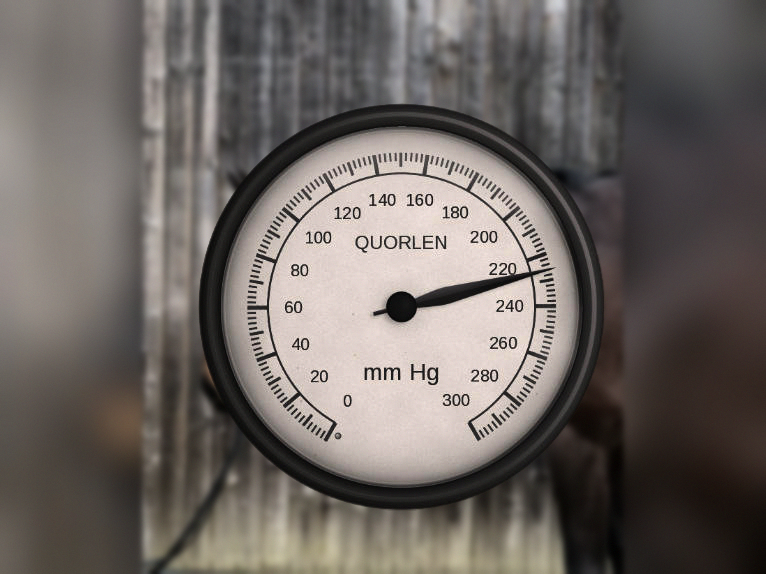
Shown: {"value": 226, "unit": "mmHg"}
